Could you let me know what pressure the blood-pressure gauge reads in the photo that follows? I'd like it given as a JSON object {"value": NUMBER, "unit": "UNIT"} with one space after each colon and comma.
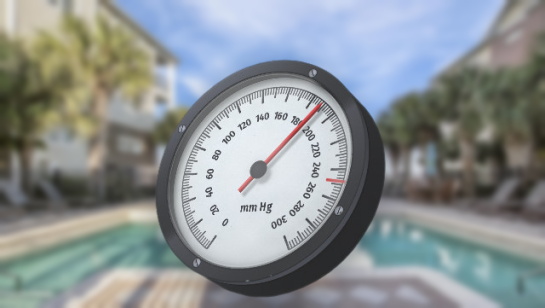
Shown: {"value": 190, "unit": "mmHg"}
